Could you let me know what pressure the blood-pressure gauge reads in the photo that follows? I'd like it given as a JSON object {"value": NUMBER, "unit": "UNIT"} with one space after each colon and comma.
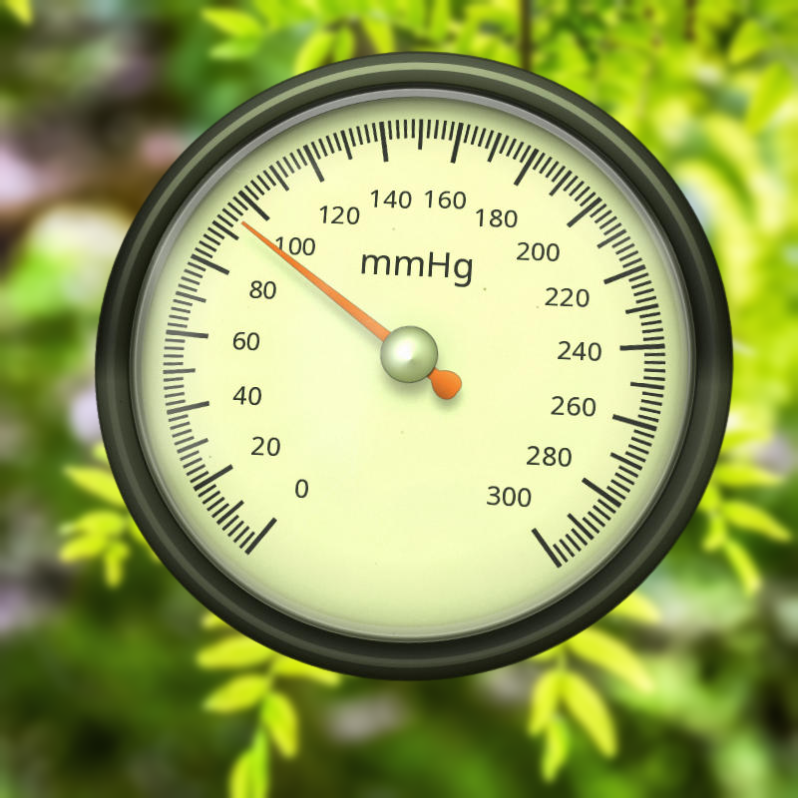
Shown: {"value": 94, "unit": "mmHg"}
